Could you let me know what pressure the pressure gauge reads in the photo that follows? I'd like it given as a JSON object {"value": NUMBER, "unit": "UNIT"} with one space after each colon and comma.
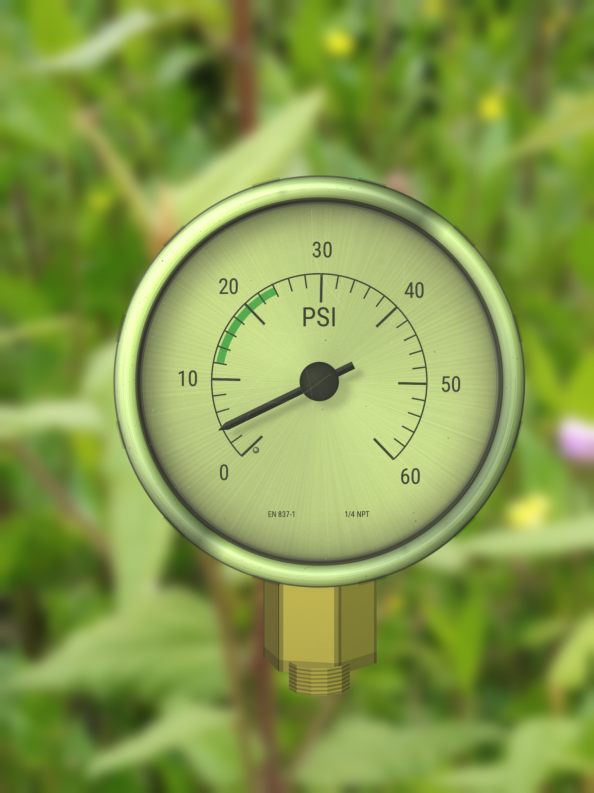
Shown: {"value": 4, "unit": "psi"}
